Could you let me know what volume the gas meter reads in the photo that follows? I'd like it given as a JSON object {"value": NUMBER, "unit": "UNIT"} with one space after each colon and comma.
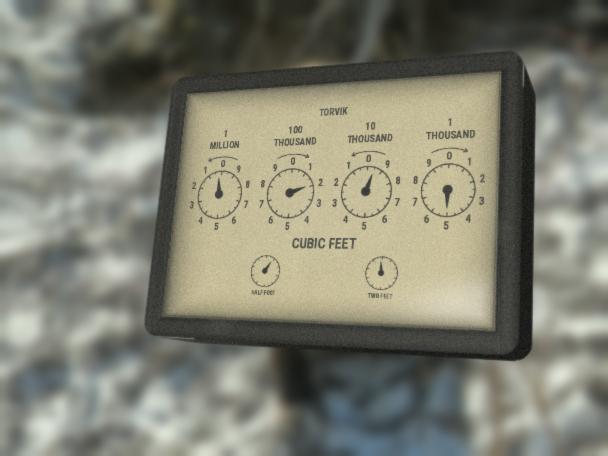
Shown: {"value": 19500, "unit": "ft³"}
